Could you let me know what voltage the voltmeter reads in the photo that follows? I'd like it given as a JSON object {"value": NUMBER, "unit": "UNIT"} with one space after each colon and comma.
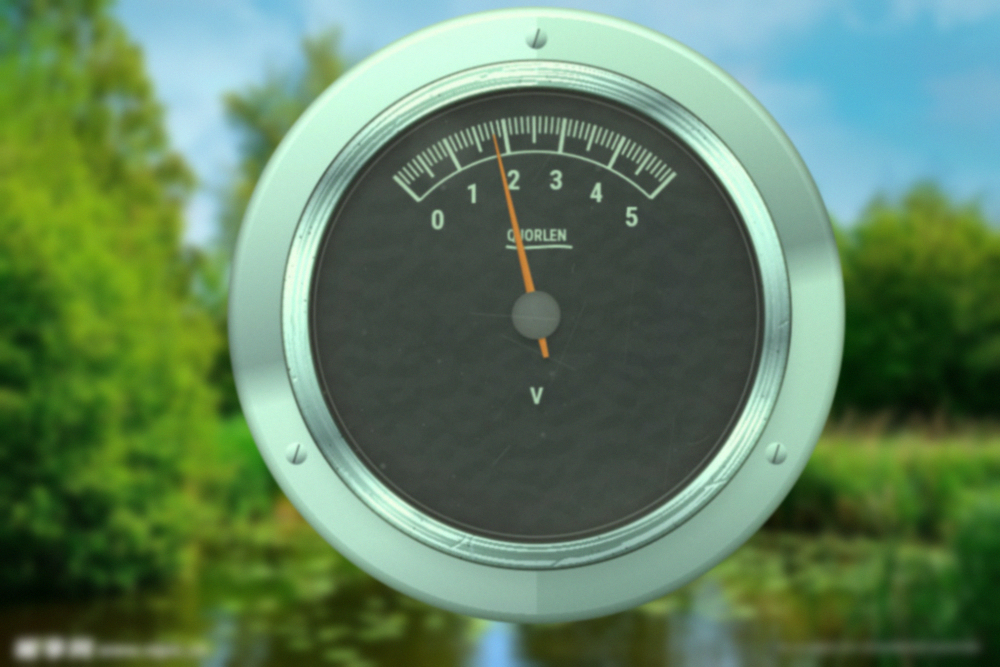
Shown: {"value": 1.8, "unit": "V"}
